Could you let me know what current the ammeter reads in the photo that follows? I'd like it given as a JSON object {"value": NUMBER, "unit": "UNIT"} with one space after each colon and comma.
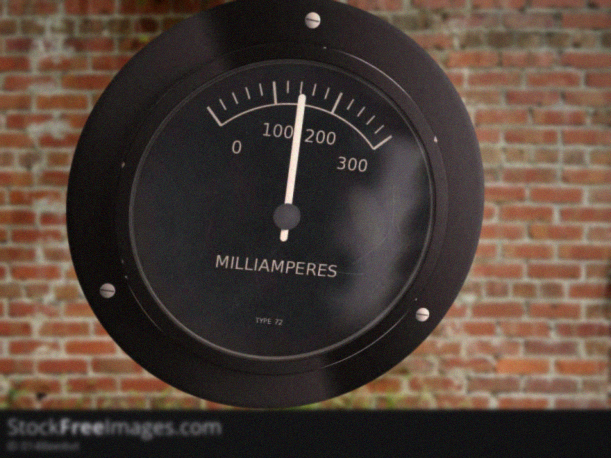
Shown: {"value": 140, "unit": "mA"}
